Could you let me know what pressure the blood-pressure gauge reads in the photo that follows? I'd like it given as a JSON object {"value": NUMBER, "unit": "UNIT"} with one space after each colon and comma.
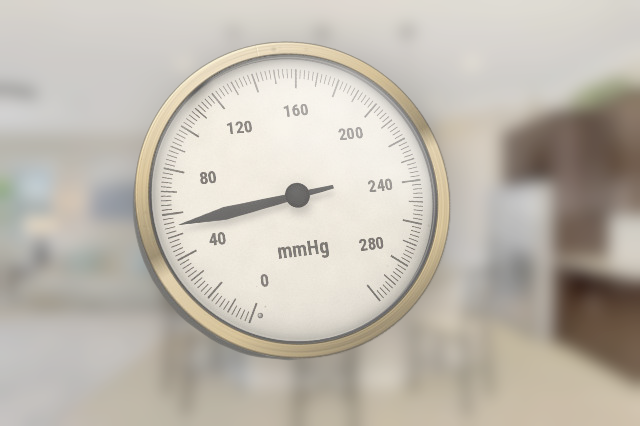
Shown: {"value": 54, "unit": "mmHg"}
